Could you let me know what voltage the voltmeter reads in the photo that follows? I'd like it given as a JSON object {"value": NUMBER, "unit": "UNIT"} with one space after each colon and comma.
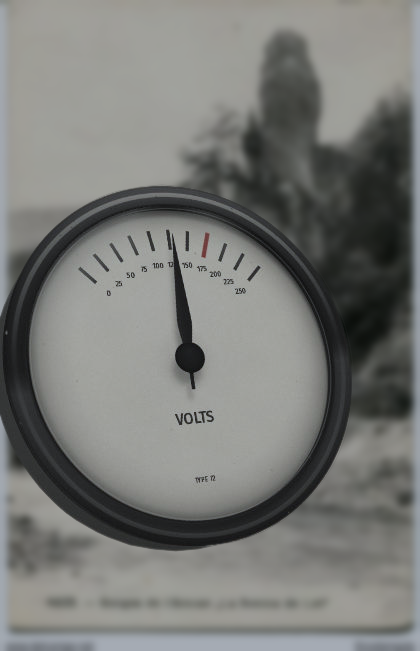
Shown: {"value": 125, "unit": "V"}
